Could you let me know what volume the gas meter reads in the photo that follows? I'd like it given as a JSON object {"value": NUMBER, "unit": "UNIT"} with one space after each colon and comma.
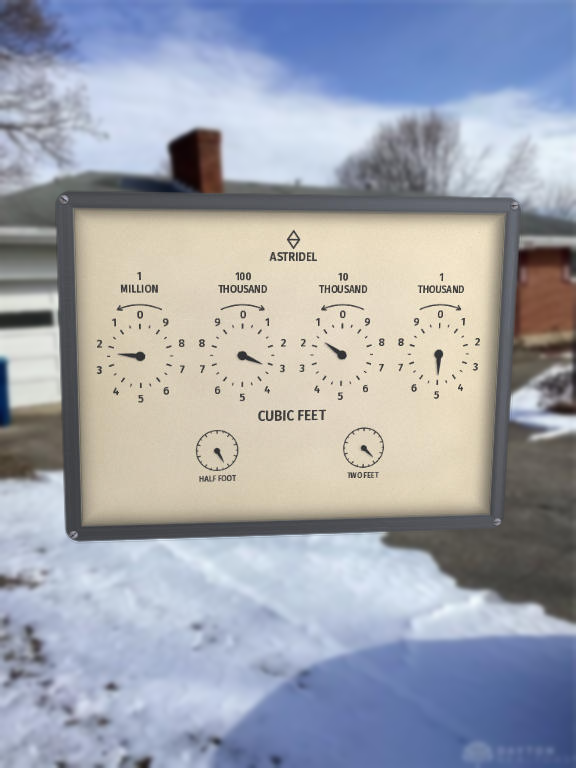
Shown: {"value": 231500, "unit": "ft³"}
